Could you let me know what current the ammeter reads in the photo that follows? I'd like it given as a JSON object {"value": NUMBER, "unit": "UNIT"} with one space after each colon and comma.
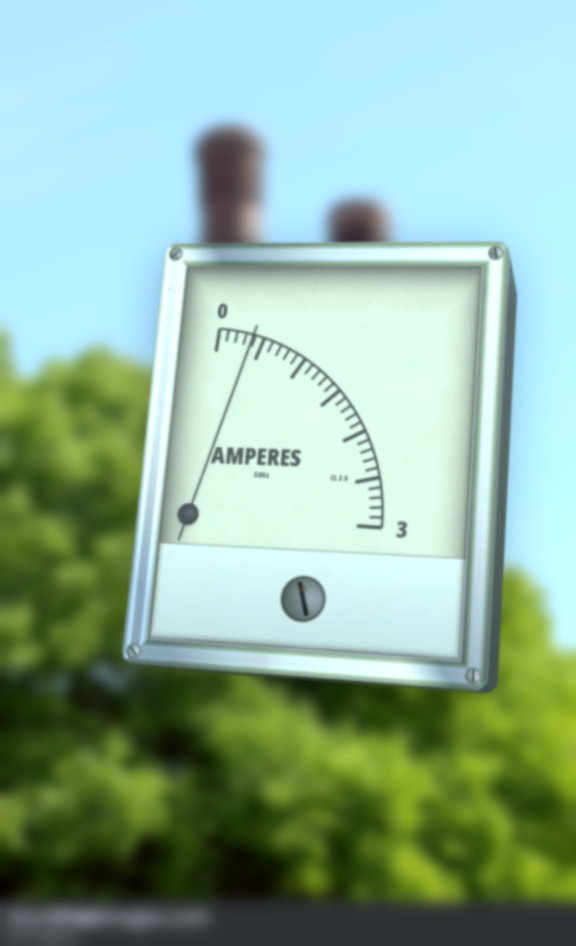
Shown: {"value": 0.4, "unit": "A"}
